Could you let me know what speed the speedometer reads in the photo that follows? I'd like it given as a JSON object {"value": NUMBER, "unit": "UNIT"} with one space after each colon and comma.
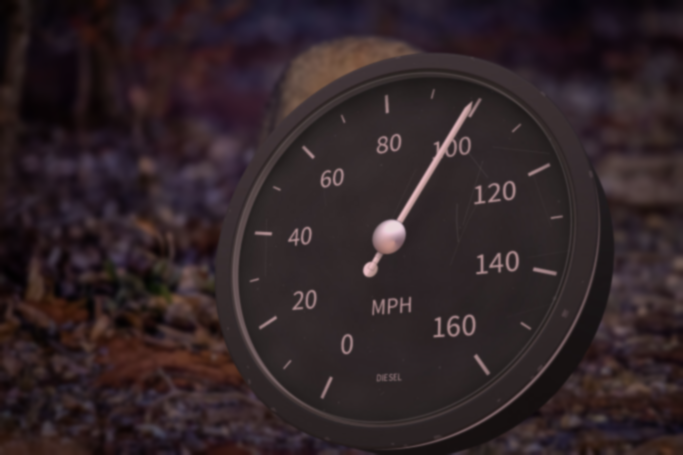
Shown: {"value": 100, "unit": "mph"}
